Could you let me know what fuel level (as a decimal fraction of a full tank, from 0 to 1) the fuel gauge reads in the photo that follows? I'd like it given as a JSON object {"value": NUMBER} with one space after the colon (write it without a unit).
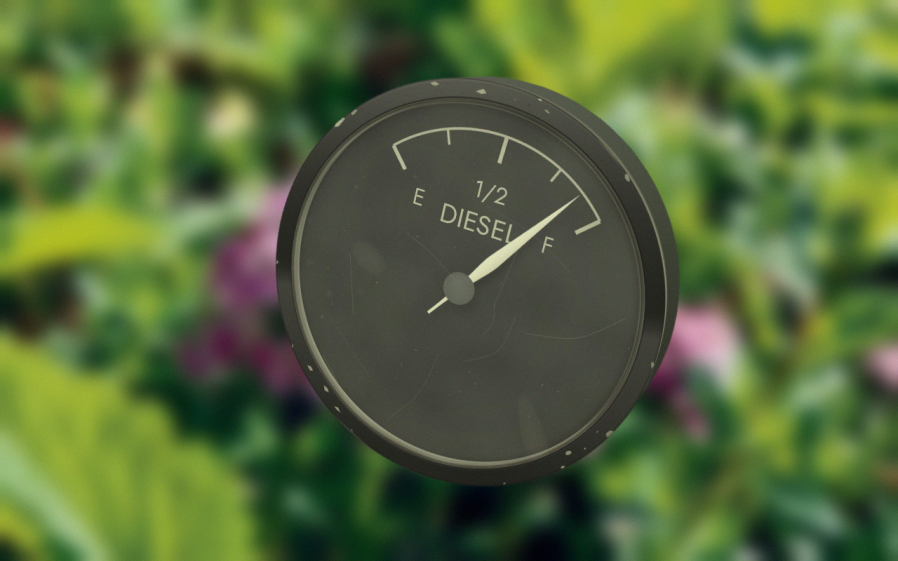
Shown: {"value": 0.875}
